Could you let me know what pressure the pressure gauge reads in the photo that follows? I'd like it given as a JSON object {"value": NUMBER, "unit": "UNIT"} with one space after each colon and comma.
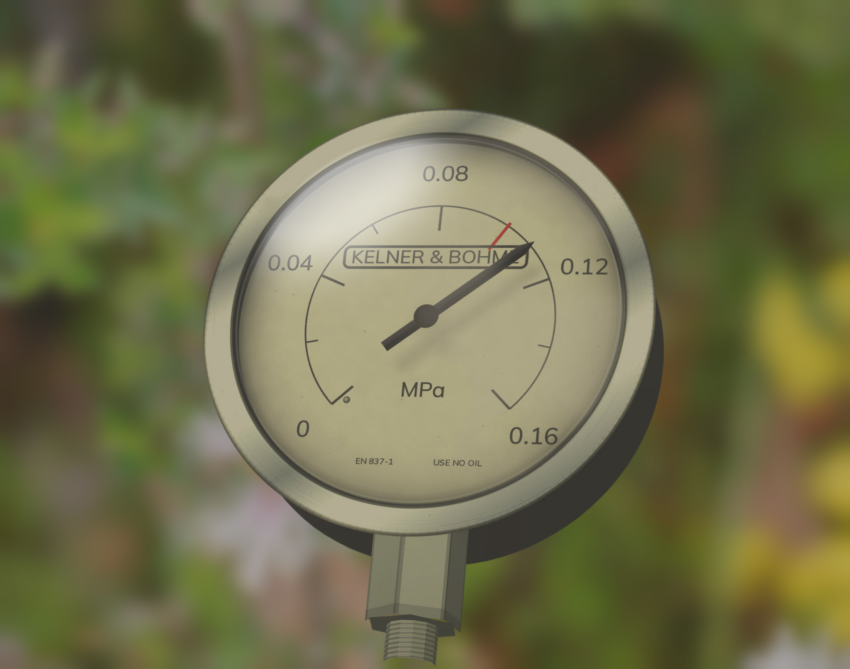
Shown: {"value": 0.11, "unit": "MPa"}
